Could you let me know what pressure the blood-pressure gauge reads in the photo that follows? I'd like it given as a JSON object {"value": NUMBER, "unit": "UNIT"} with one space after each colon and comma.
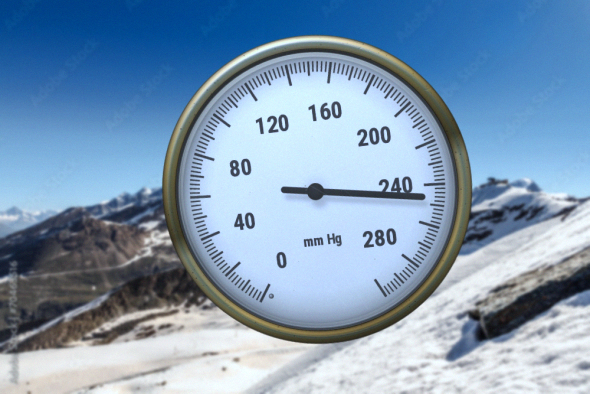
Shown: {"value": 246, "unit": "mmHg"}
